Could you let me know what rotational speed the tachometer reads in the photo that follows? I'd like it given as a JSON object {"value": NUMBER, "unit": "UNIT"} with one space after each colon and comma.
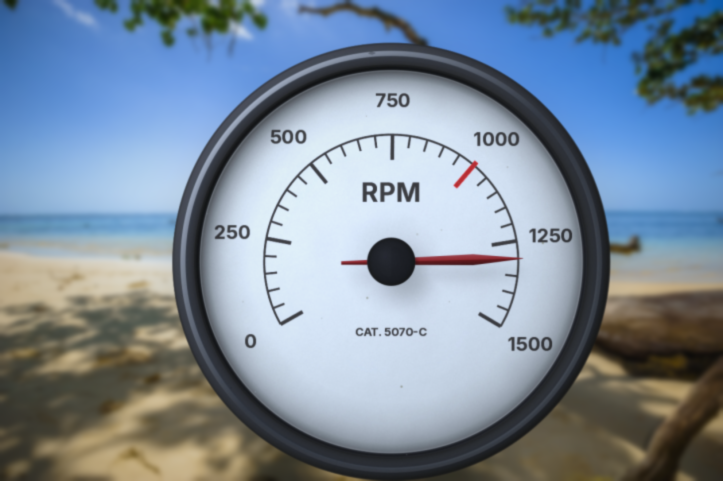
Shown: {"value": 1300, "unit": "rpm"}
